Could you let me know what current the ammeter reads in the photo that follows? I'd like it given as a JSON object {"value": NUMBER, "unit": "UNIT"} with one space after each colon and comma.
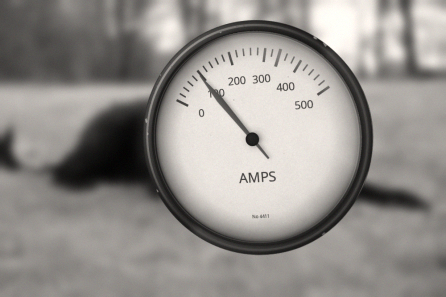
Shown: {"value": 100, "unit": "A"}
